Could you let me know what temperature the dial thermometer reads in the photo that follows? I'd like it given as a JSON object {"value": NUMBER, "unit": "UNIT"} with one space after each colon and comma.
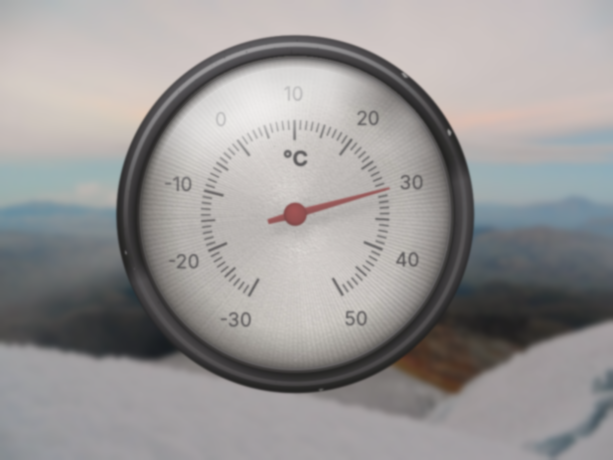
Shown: {"value": 30, "unit": "°C"}
